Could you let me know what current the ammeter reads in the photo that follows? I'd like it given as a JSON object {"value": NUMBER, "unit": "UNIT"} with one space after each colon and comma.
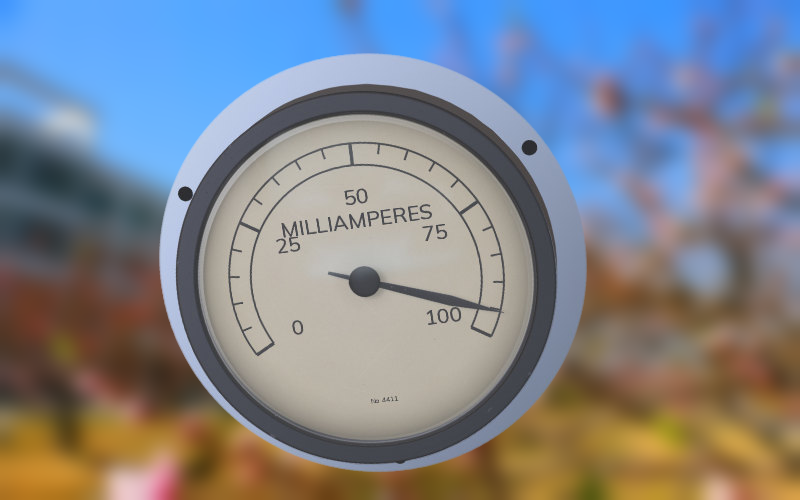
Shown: {"value": 95, "unit": "mA"}
